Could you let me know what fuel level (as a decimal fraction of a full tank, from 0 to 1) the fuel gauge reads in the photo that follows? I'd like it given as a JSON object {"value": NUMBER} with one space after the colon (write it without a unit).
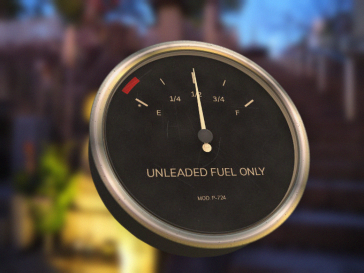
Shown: {"value": 0.5}
